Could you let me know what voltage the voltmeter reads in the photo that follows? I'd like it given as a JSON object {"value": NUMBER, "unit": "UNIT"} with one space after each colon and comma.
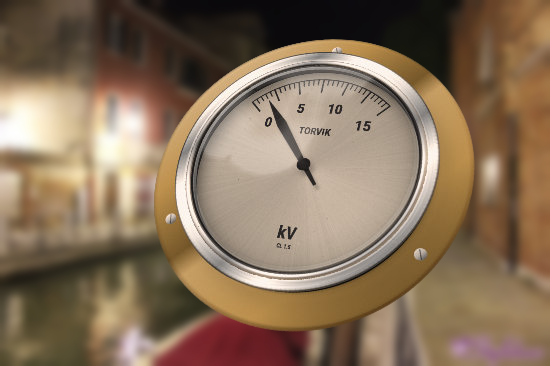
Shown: {"value": 1.5, "unit": "kV"}
